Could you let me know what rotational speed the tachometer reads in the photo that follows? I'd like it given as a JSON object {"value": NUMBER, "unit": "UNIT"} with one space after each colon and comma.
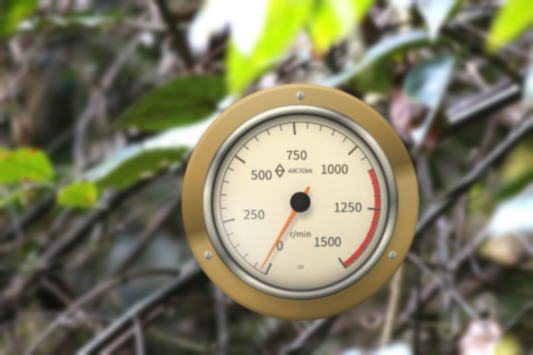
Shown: {"value": 25, "unit": "rpm"}
